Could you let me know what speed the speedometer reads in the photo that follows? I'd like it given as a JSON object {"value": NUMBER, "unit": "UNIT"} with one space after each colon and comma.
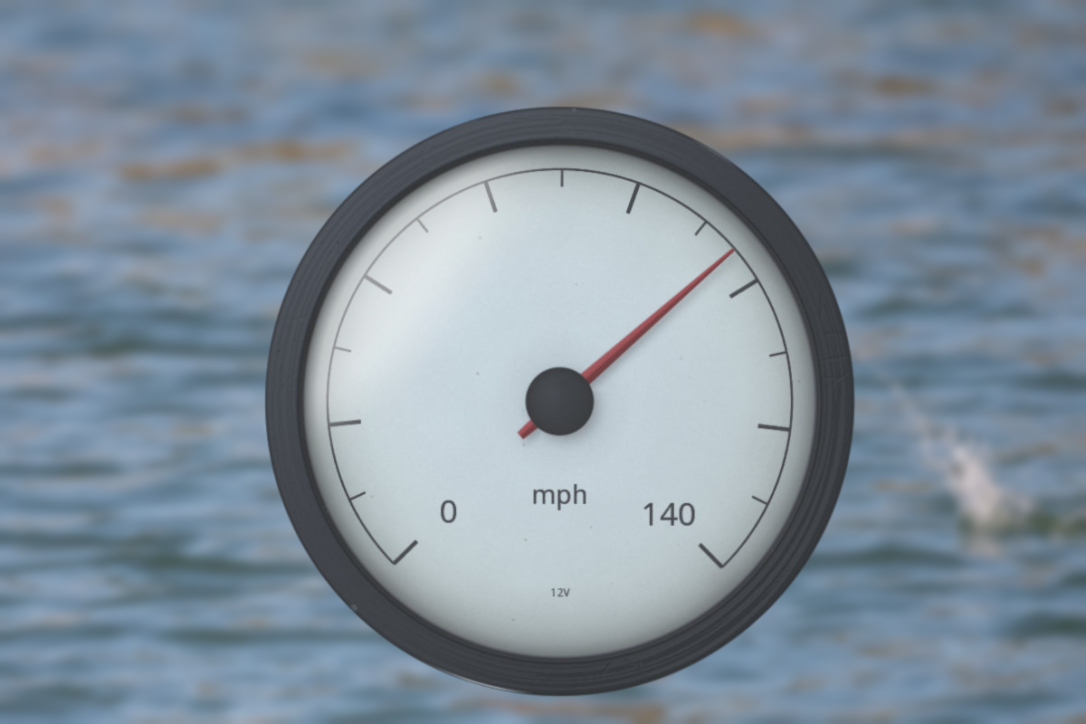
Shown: {"value": 95, "unit": "mph"}
